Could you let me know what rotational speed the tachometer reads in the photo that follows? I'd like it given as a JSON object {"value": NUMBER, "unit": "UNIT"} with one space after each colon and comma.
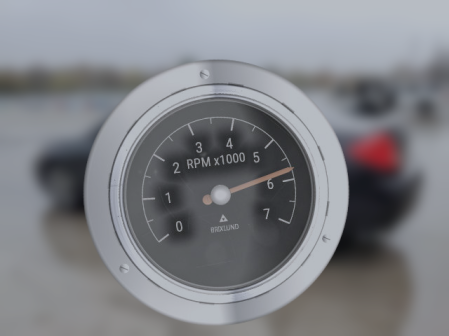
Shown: {"value": 5750, "unit": "rpm"}
